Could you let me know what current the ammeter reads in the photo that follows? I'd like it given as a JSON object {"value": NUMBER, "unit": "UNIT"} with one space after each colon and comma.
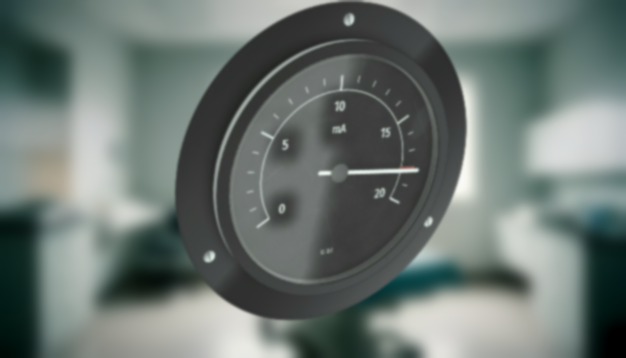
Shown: {"value": 18, "unit": "mA"}
